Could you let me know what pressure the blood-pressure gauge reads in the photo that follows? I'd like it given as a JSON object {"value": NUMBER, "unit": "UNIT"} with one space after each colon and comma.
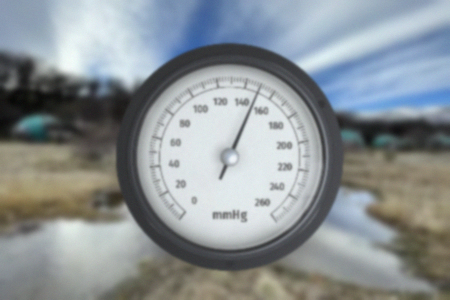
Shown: {"value": 150, "unit": "mmHg"}
